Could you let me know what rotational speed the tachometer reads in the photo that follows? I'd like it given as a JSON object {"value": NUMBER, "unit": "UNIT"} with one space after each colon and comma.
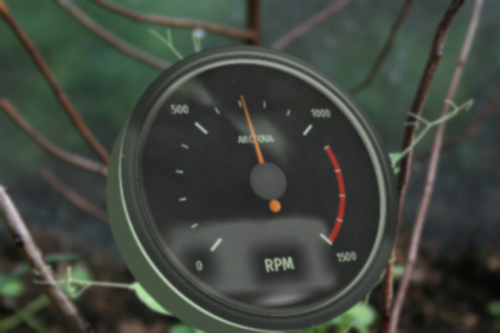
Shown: {"value": 700, "unit": "rpm"}
